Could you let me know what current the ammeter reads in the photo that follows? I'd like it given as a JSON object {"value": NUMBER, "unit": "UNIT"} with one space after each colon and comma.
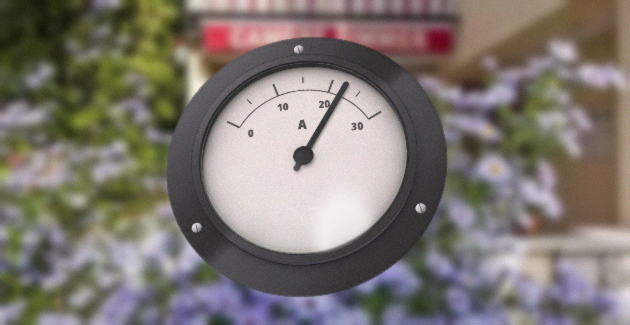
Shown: {"value": 22.5, "unit": "A"}
